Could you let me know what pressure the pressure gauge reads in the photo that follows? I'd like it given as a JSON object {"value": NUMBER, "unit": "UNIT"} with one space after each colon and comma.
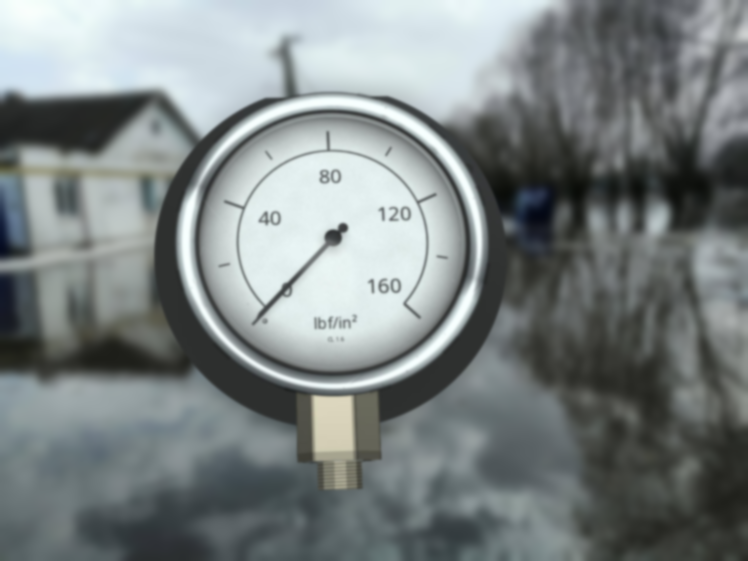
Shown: {"value": 0, "unit": "psi"}
